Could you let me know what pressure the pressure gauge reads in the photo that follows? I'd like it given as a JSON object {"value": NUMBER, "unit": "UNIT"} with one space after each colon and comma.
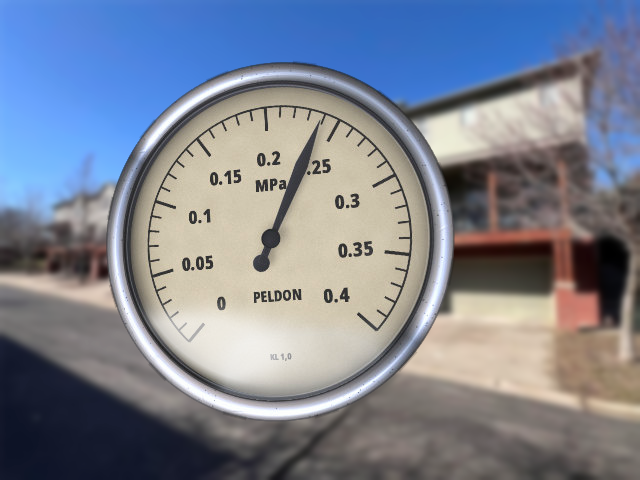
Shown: {"value": 0.24, "unit": "MPa"}
